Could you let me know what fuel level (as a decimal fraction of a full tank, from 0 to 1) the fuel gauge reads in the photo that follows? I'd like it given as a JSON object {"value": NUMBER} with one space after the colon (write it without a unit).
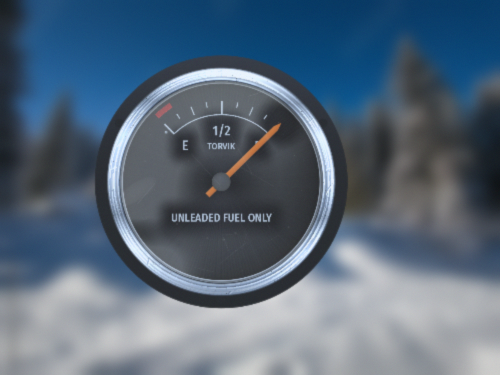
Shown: {"value": 1}
